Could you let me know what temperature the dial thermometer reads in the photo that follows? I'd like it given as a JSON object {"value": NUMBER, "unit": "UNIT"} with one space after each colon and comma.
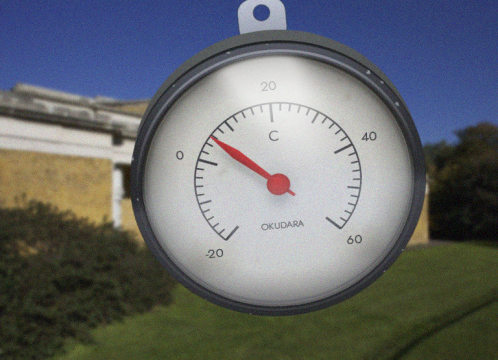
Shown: {"value": 6, "unit": "°C"}
